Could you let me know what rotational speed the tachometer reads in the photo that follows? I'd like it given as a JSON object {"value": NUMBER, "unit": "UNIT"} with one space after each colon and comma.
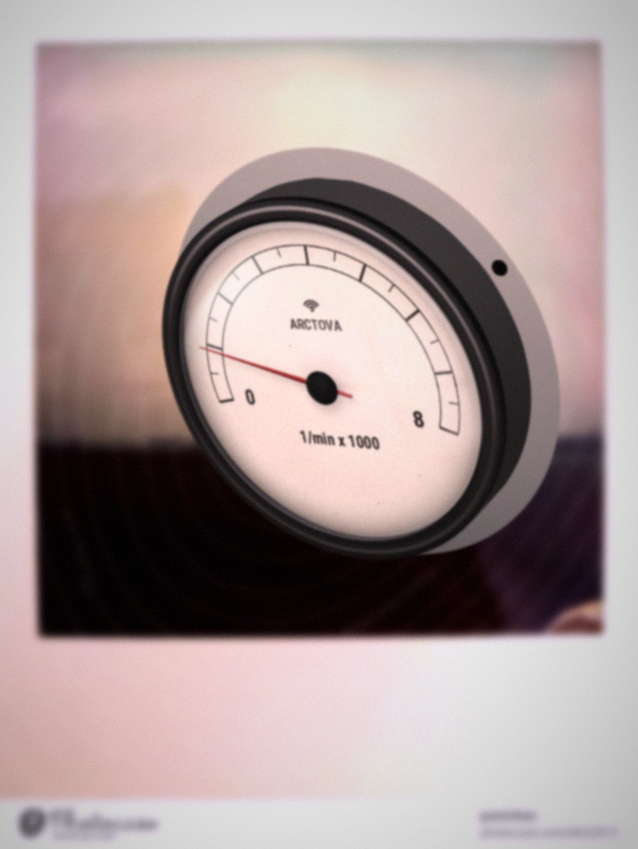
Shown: {"value": 1000, "unit": "rpm"}
